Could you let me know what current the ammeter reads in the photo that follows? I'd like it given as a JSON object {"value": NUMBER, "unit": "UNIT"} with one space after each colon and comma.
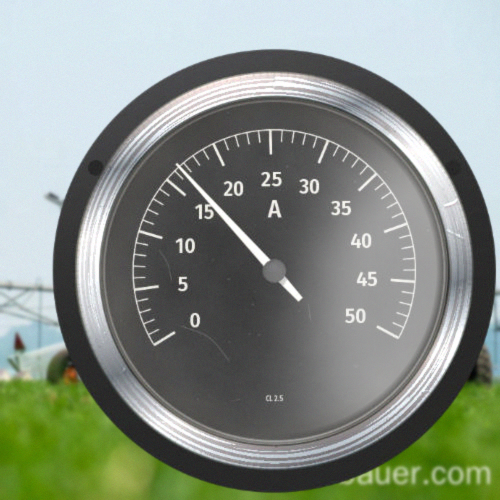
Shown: {"value": 16.5, "unit": "A"}
